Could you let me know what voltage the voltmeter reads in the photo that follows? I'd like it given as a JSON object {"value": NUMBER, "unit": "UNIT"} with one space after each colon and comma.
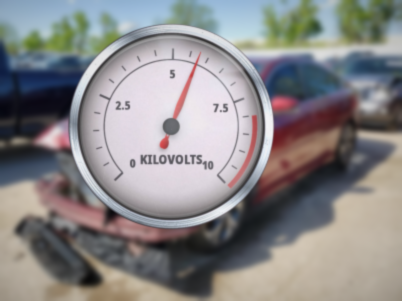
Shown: {"value": 5.75, "unit": "kV"}
